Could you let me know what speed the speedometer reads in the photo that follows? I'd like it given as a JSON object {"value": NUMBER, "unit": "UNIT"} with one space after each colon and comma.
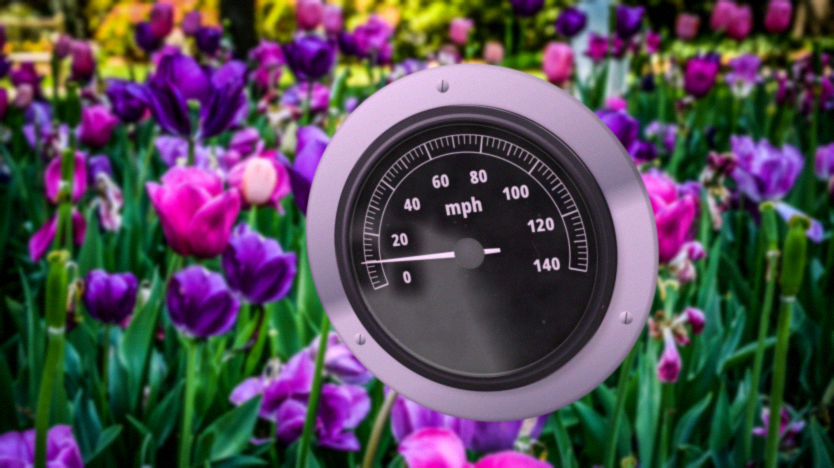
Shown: {"value": 10, "unit": "mph"}
